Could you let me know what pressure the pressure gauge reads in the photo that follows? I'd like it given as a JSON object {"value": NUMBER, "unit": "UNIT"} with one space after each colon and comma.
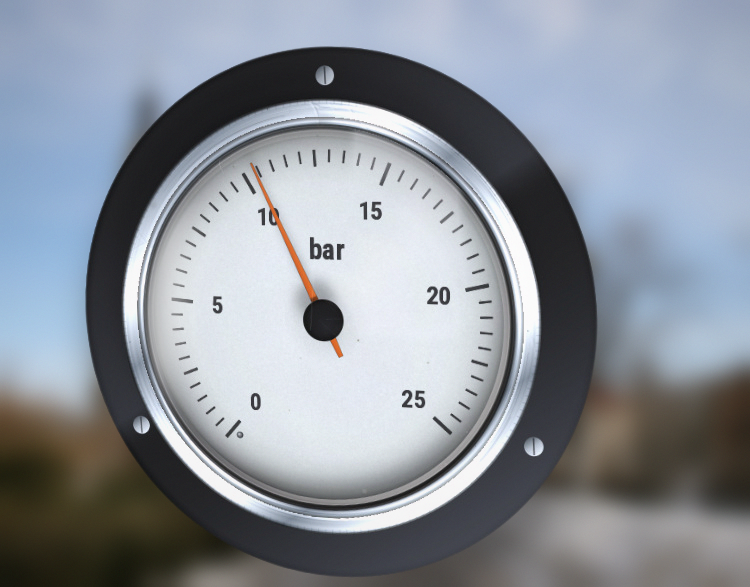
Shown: {"value": 10.5, "unit": "bar"}
